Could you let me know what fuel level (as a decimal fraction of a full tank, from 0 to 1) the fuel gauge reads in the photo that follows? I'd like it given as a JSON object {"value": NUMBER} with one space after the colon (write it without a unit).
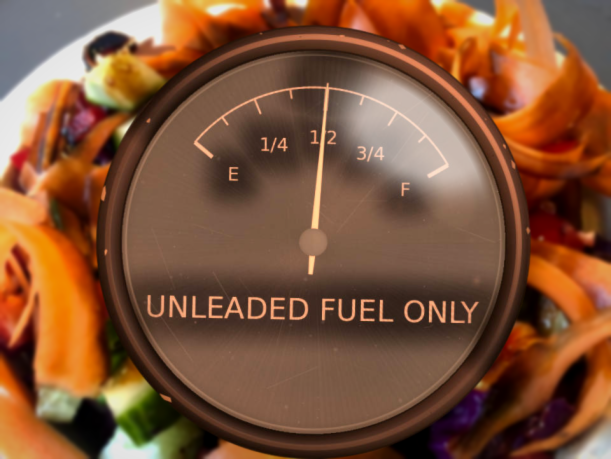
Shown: {"value": 0.5}
